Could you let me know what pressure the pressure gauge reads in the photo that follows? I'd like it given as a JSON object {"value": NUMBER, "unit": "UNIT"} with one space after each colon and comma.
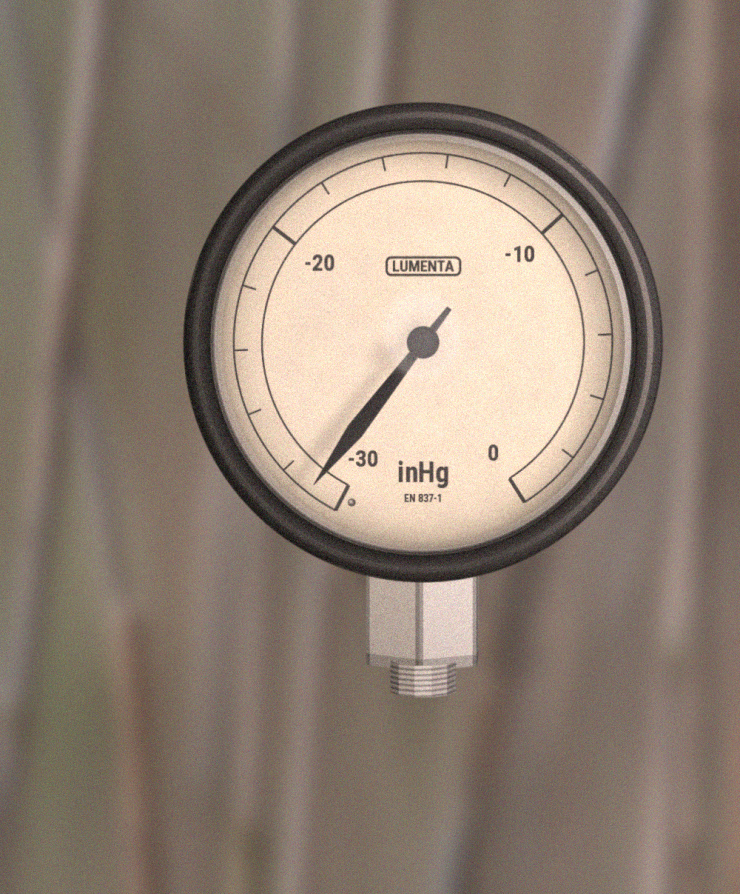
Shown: {"value": -29, "unit": "inHg"}
